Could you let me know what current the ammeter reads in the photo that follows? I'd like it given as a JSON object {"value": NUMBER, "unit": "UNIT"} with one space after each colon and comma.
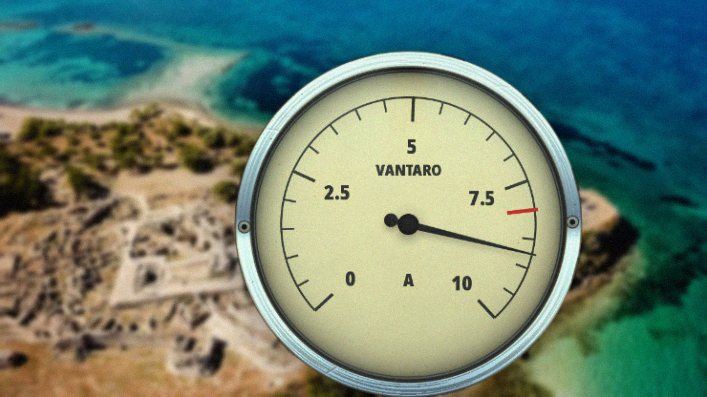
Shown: {"value": 8.75, "unit": "A"}
